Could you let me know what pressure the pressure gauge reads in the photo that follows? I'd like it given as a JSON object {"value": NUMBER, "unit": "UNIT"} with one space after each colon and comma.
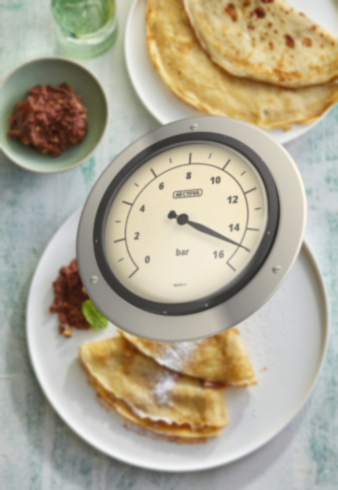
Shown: {"value": 15, "unit": "bar"}
